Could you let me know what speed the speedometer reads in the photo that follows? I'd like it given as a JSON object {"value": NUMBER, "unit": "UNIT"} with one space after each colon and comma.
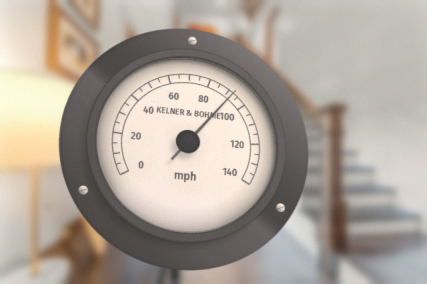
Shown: {"value": 92.5, "unit": "mph"}
